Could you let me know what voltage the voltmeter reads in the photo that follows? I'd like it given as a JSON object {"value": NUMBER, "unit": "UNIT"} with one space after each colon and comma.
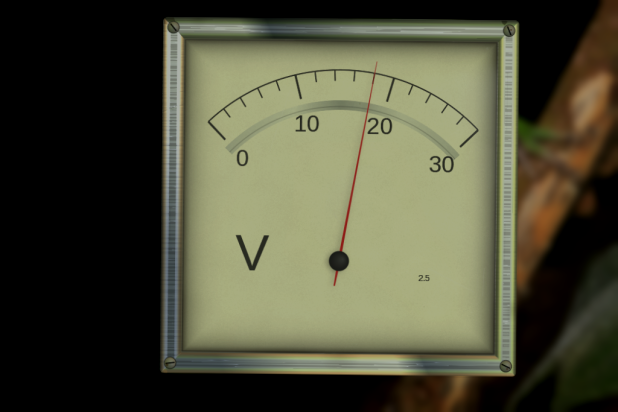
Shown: {"value": 18, "unit": "V"}
